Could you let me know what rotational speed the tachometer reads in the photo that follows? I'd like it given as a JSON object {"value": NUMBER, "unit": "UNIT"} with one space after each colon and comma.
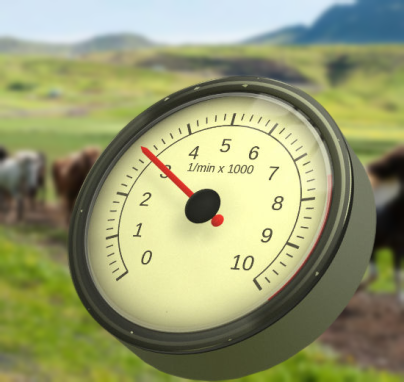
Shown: {"value": 3000, "unit": "rpm"}
